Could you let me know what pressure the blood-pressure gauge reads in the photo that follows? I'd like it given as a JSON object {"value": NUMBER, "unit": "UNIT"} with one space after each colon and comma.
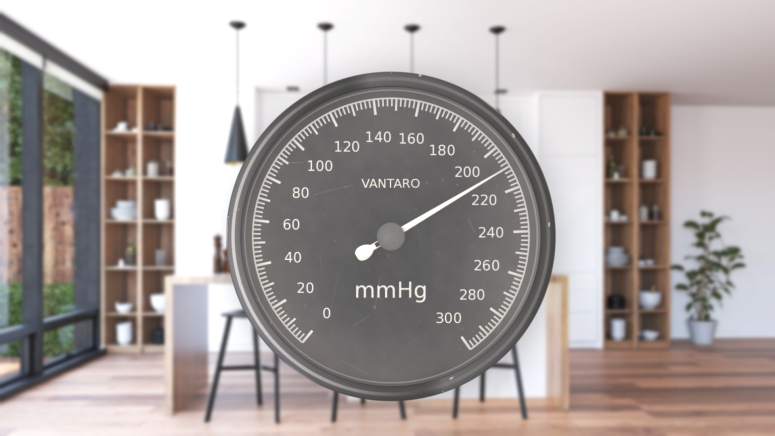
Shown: {"value": 210, "unit": "mmHg"}
